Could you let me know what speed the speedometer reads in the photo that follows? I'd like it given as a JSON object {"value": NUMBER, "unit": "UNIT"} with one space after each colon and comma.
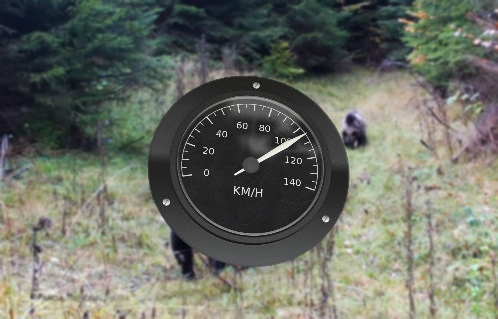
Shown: {"value": 105, "unit": "km/h"}
